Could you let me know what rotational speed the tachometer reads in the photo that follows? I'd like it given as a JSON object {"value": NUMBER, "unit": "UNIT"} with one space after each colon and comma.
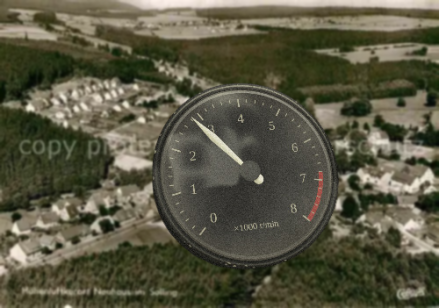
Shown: {"value": 2800, "unit": "rpm"}
